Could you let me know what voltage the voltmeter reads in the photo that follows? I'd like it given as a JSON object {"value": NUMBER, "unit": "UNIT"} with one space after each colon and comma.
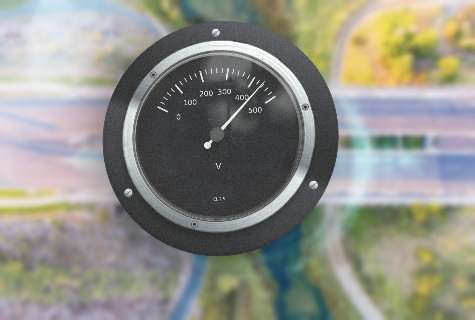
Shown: {"value": 440, "unit": "V"}
